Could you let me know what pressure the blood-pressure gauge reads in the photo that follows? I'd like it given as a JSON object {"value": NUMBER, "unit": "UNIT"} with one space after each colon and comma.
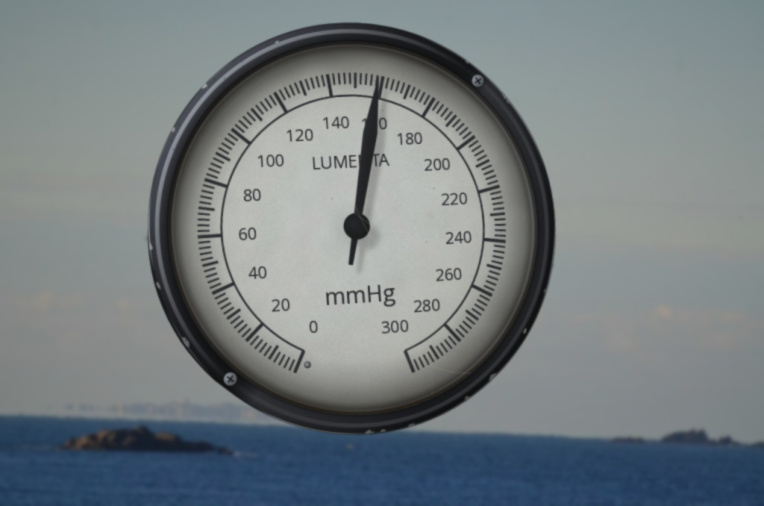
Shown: {"value": 158, "unit": "mmHg"}
